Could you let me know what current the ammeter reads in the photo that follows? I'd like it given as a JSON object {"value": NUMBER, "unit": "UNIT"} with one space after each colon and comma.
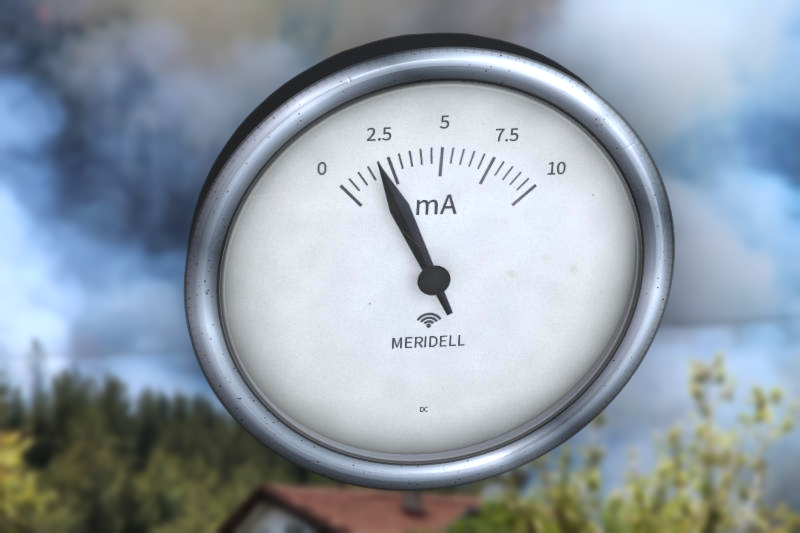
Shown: {"value": 2, "unit": "mA"}
